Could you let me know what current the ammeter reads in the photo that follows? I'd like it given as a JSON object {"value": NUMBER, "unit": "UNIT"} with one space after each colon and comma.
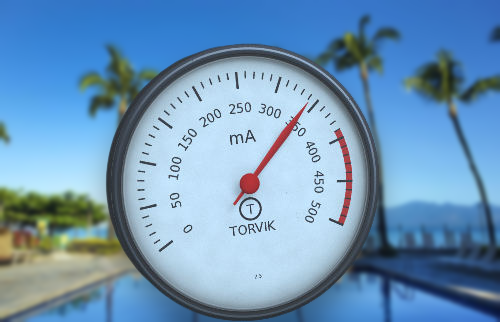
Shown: {"value": 340, "unit": "mA"}
